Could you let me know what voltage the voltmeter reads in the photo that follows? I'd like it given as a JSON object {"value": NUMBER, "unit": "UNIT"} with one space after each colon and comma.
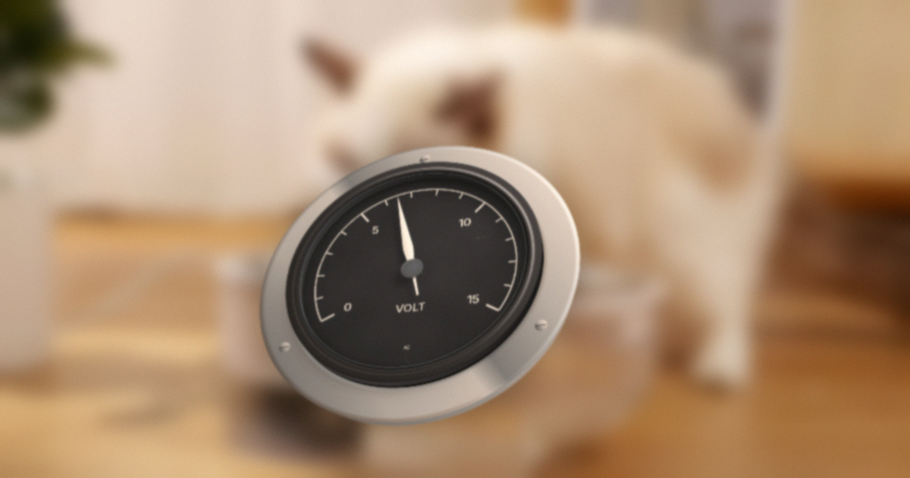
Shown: {"value": 6.5, "unit": "V"}
